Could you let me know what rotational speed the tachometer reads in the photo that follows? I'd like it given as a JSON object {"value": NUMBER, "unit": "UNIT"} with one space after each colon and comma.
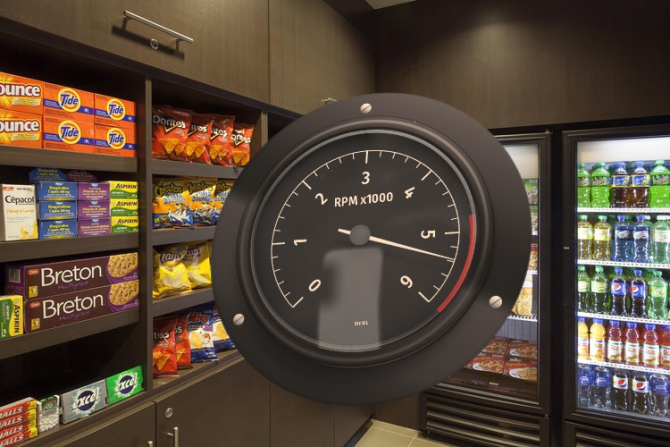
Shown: {"value": 5400, "unit": "rpm"}
